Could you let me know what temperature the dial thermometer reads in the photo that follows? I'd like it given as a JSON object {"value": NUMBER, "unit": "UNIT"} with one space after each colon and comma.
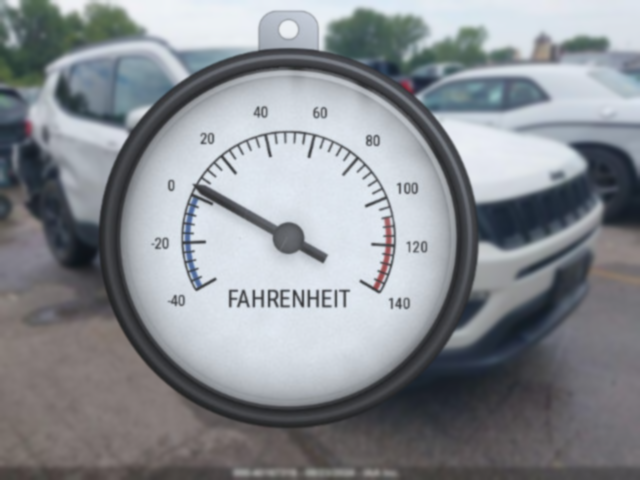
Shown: {"value": 4, "unit": "°F"}
